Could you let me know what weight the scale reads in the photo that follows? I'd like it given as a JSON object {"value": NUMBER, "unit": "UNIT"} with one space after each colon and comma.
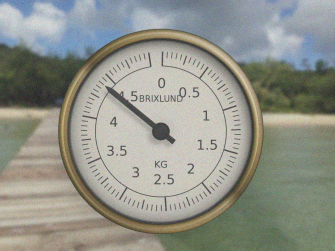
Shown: {"value": 4.4, "unit": "kg"}
